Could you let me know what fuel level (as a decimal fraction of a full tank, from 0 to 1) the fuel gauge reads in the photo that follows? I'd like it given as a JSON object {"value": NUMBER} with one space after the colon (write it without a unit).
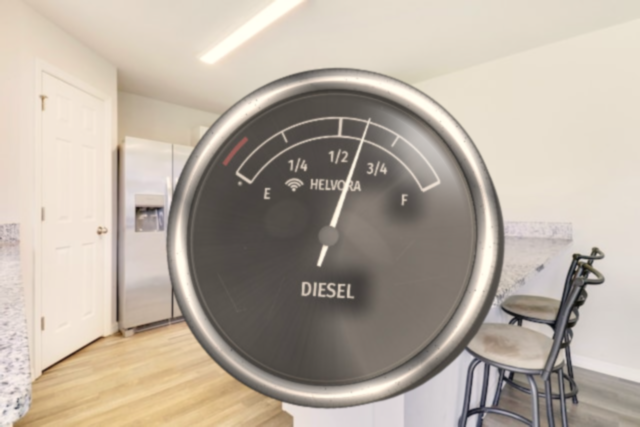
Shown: {"value": 0.625}
